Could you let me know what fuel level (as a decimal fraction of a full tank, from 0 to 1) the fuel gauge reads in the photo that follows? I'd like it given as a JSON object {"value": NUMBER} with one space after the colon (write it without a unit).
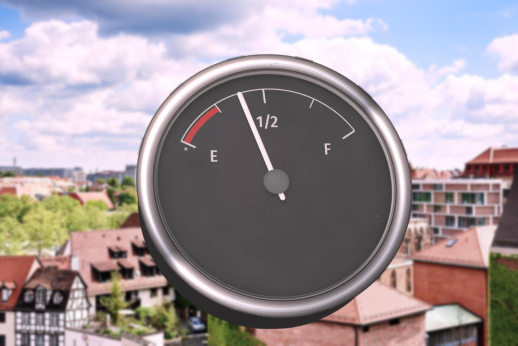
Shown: {"value": 0.375}
